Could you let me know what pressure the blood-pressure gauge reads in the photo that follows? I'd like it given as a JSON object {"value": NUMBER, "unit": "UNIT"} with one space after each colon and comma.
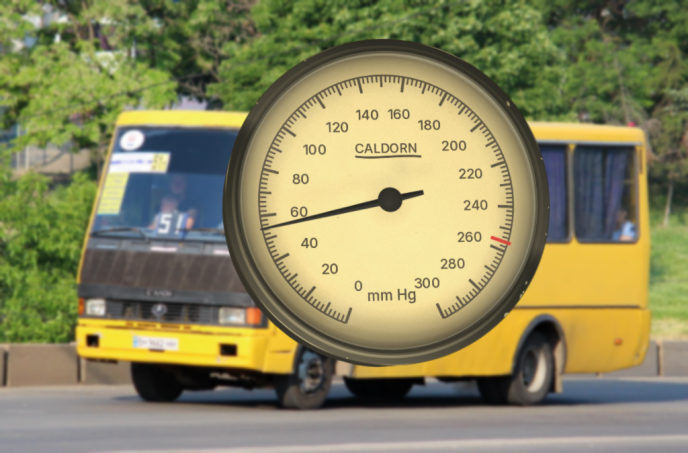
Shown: {"value": 54, "unit": "mmHg"}
